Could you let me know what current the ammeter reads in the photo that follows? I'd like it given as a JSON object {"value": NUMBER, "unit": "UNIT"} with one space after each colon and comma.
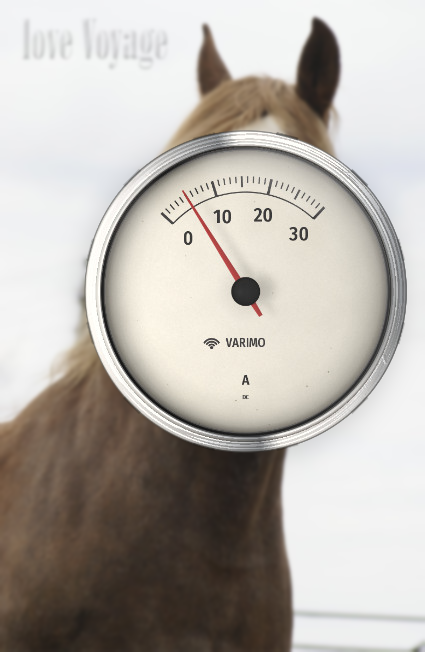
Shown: {"value": 5, "unit": "A"}
